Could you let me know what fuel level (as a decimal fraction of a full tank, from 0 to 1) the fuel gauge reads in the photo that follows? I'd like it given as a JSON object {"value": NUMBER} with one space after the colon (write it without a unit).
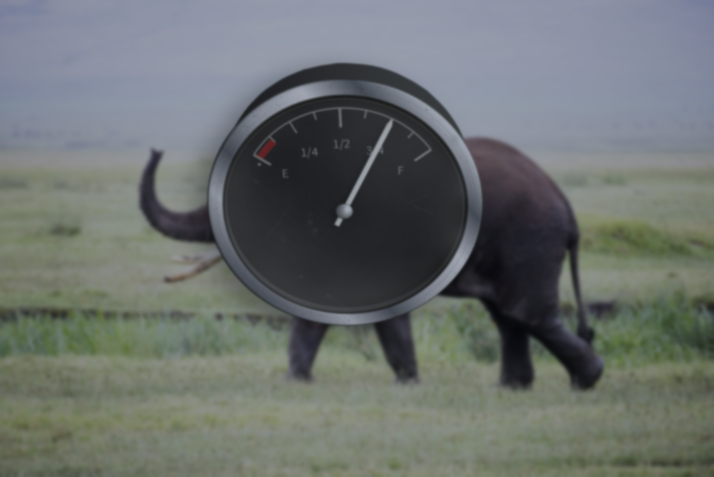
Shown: {"value": 0.75}
